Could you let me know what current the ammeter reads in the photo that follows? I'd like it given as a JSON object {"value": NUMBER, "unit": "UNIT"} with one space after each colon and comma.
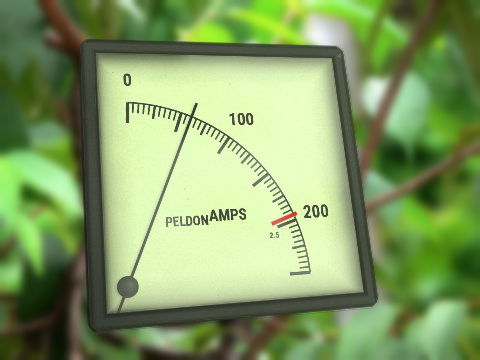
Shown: {"value": 60, "unit": "A"}
